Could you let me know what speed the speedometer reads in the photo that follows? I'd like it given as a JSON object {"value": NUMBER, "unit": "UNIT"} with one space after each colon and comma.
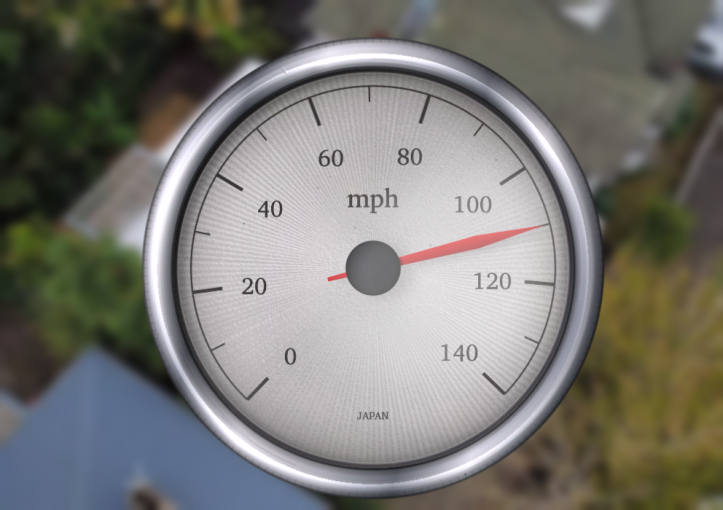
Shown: {"value": 110, "unit": "mph"}
